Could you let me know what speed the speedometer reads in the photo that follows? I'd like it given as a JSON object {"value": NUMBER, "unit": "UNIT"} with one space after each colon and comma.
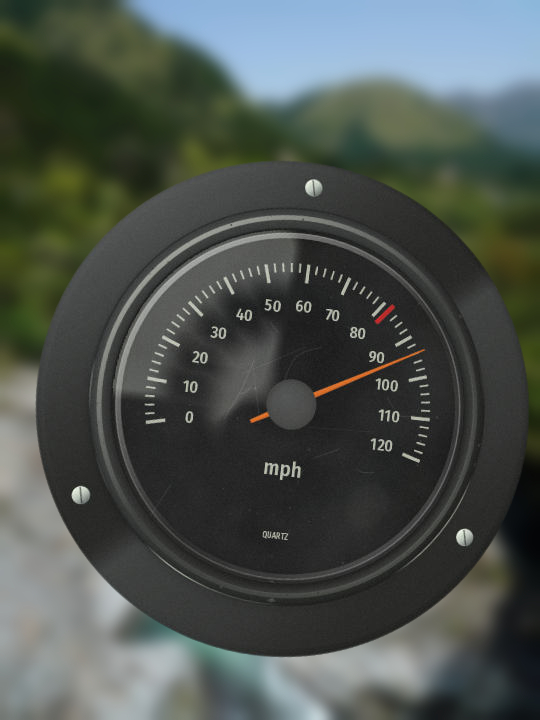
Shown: {"value": 94, "unit": "mph"}
